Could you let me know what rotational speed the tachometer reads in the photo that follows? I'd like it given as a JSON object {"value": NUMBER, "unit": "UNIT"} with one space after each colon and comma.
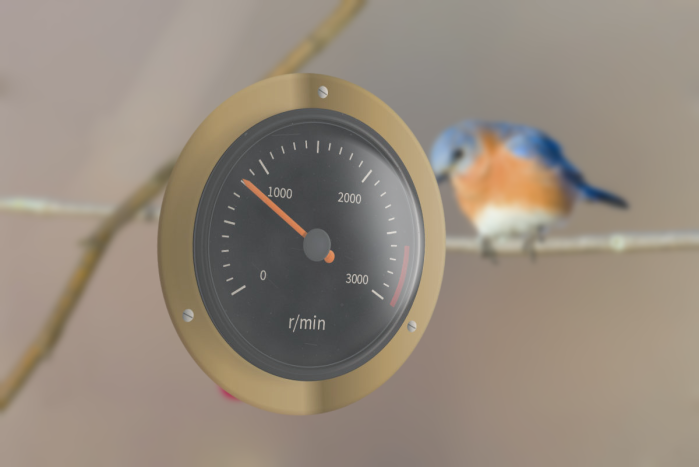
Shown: {"value": 800, "unit": "rpm"}
